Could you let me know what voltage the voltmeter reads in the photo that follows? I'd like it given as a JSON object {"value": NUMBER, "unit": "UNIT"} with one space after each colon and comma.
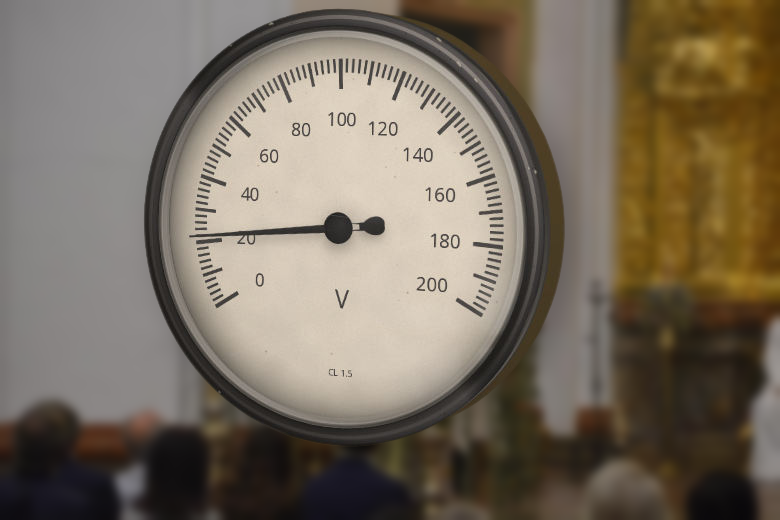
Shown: {"value": 22, "unit": "V"}
